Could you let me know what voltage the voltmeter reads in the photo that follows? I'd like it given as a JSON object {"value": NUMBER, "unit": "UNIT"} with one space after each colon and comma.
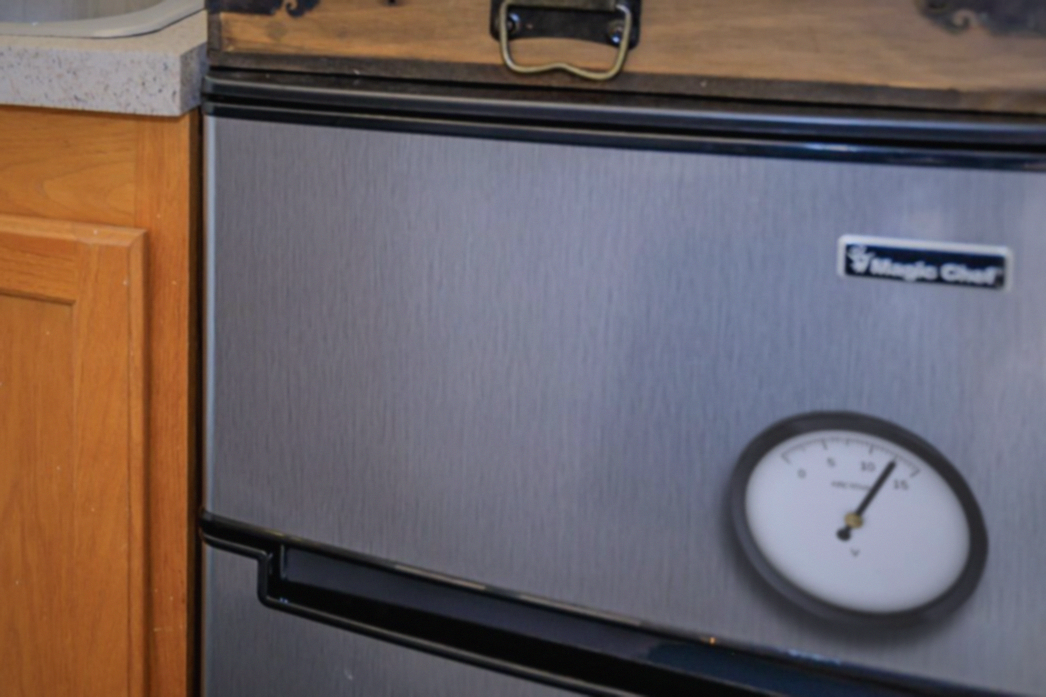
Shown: {"value": 12.5, "unit": "V"}
